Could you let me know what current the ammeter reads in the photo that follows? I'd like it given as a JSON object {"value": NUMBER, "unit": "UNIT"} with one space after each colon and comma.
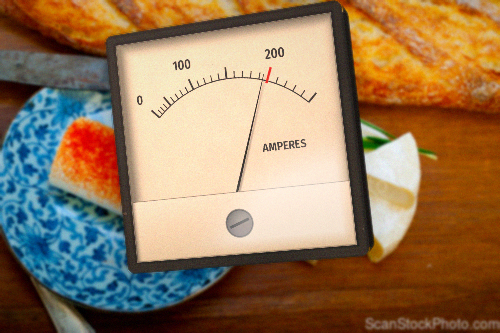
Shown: {"value": 195, "unit": "A"}
